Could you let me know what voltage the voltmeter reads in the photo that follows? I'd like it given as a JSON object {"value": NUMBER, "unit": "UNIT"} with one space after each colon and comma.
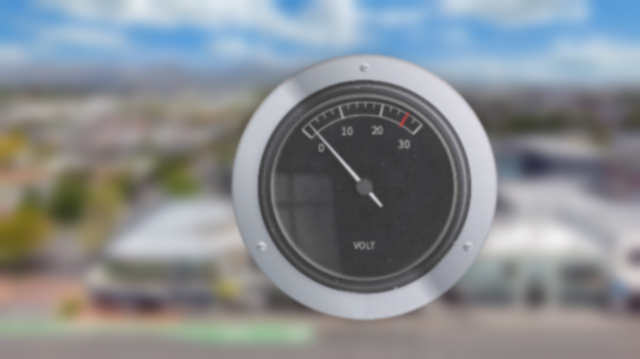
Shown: {"value": 2, "unit": "V"}
